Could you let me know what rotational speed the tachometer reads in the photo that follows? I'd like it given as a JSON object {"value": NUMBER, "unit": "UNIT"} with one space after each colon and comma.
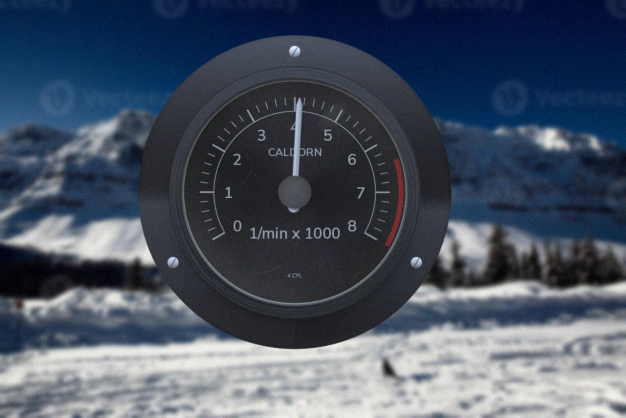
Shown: {"value": 4100, "unit": "rpm"}
